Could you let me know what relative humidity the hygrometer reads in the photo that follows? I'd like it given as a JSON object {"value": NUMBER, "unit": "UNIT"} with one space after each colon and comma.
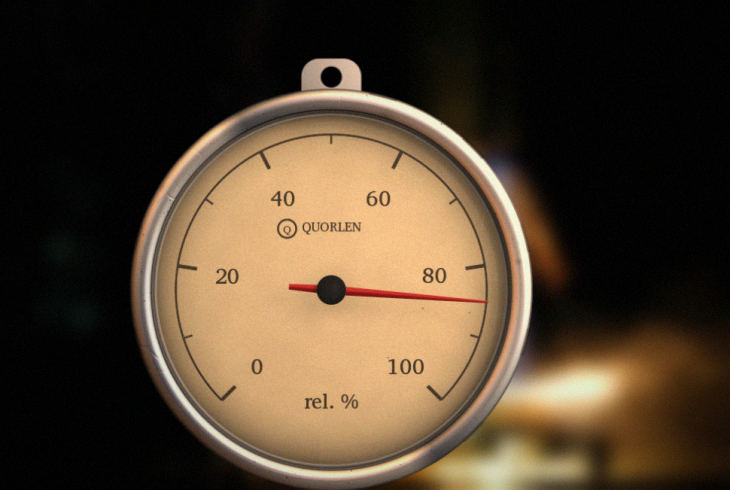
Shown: {"value": 85, "unit": "%"}
